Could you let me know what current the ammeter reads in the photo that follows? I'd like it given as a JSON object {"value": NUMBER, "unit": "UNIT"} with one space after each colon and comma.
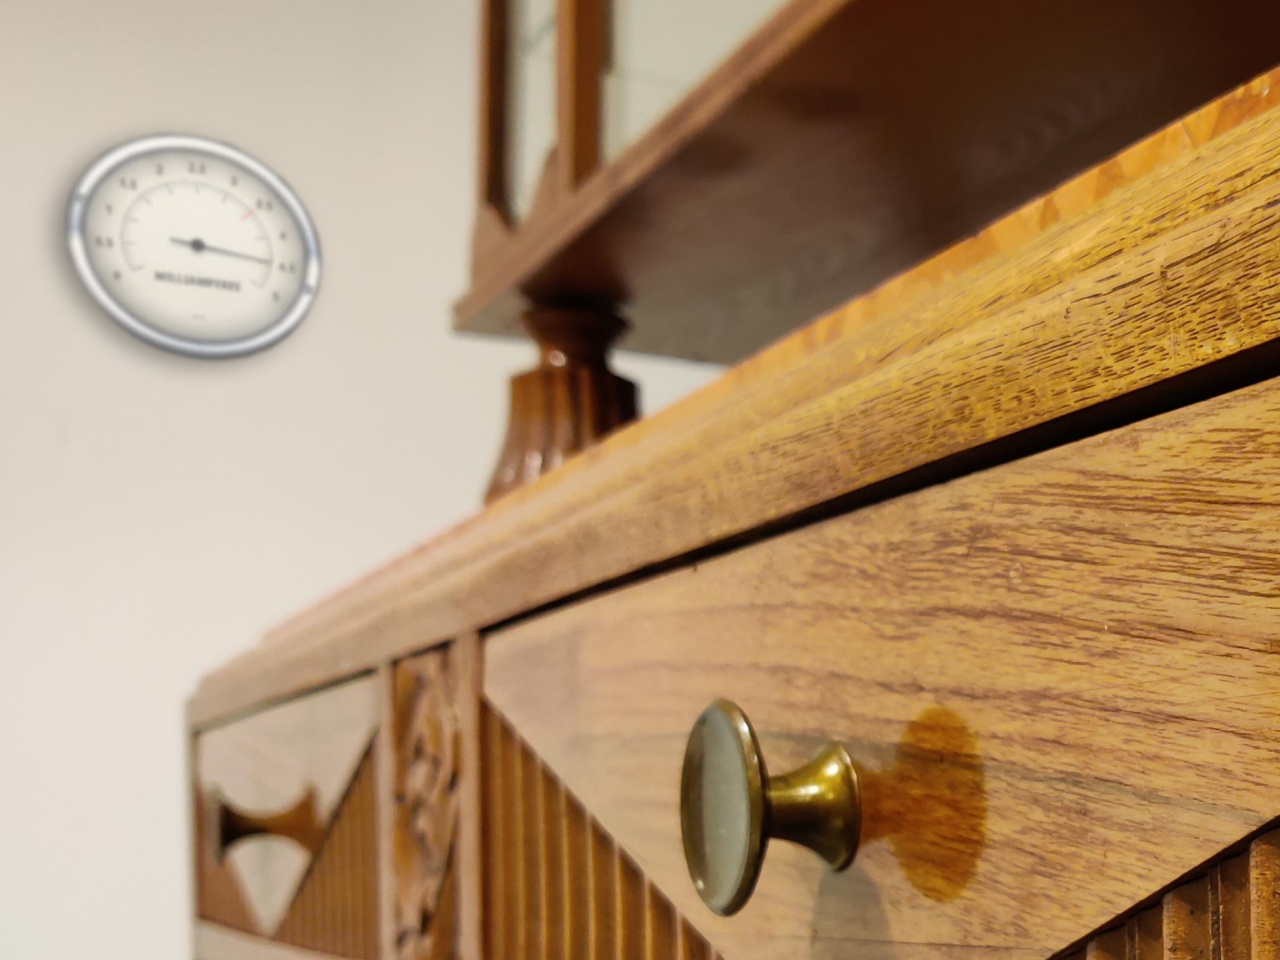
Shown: {"value": 4.5, "unit": "mA"}
